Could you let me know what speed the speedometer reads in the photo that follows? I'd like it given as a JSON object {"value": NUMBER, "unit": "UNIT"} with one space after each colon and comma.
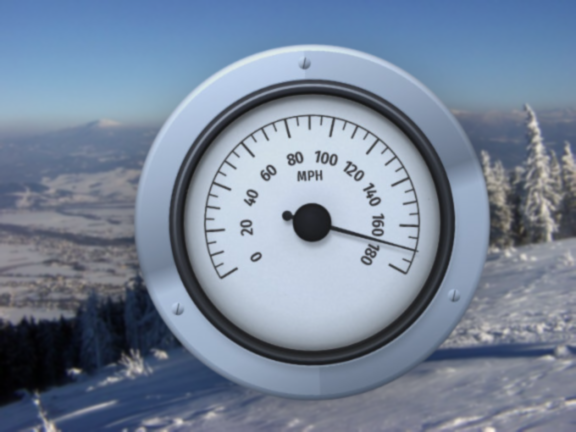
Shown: {"value": 170, "unit": "mph"}
